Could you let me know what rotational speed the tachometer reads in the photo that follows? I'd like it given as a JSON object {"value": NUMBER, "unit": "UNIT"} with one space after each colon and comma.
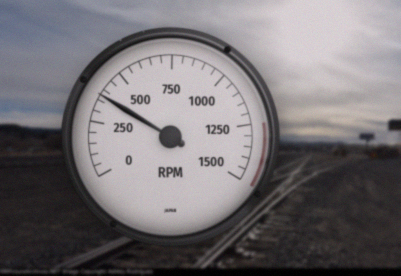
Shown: {"value": 375, "unit": "rpm"}
